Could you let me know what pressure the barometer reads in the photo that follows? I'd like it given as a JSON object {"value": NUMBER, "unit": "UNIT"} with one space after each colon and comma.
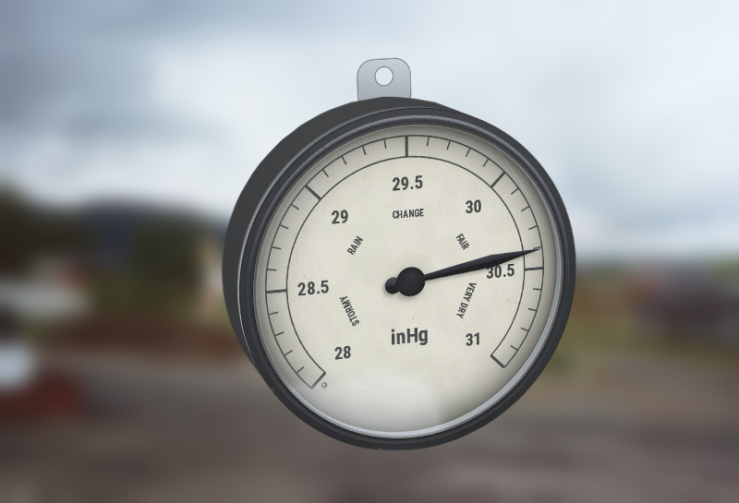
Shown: {"value": 30.4, "unit": "inHg"}
